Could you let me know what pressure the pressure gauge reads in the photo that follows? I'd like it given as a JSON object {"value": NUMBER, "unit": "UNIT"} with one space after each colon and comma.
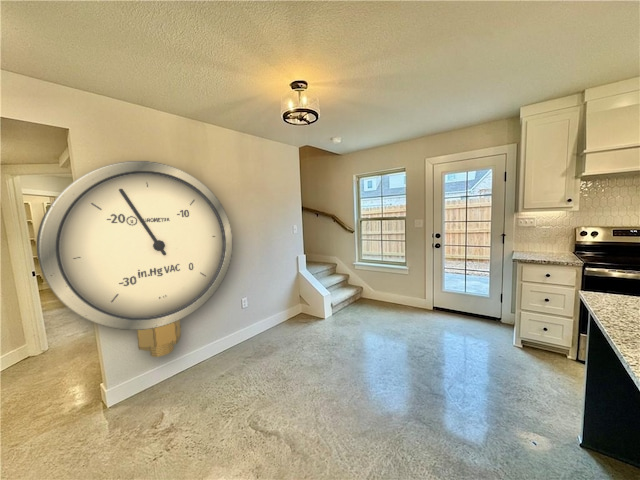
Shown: {"value": -17.5, "unit": "inHg"}
